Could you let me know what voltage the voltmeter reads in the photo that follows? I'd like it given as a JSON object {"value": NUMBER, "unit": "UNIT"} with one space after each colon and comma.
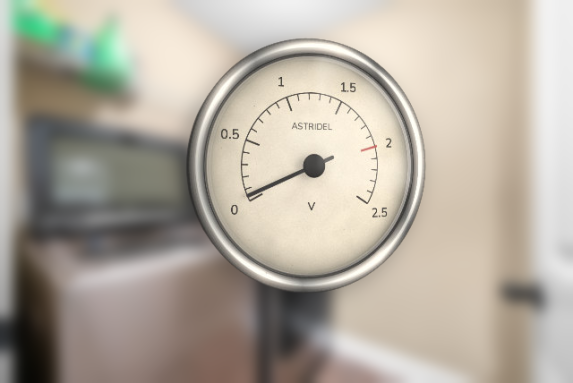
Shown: {"value": 0.05, "unit": "V"}
